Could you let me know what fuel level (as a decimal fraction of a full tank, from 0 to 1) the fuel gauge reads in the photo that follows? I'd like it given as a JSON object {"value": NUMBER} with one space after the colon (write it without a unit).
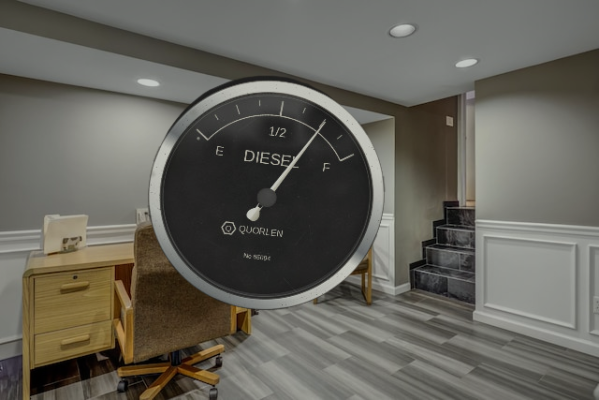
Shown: {"value": 0.75}
